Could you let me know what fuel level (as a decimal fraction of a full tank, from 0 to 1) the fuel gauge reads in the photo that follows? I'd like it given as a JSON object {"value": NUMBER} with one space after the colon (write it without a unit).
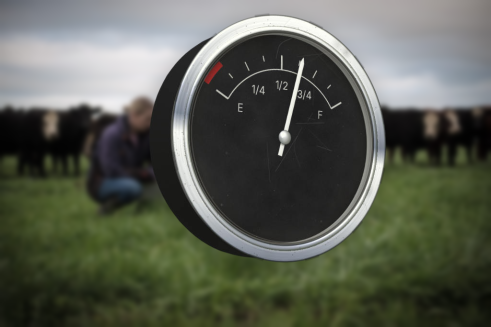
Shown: {"value": 0.625}
